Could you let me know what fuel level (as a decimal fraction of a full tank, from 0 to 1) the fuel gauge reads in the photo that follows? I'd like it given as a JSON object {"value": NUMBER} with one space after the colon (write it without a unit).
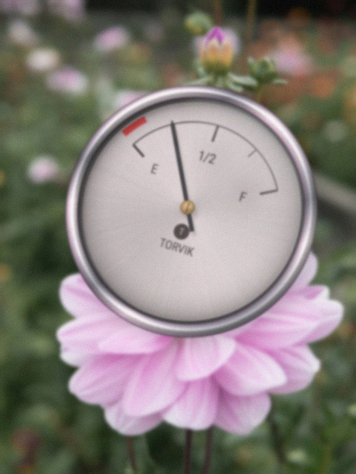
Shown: {"value": 0.25}
